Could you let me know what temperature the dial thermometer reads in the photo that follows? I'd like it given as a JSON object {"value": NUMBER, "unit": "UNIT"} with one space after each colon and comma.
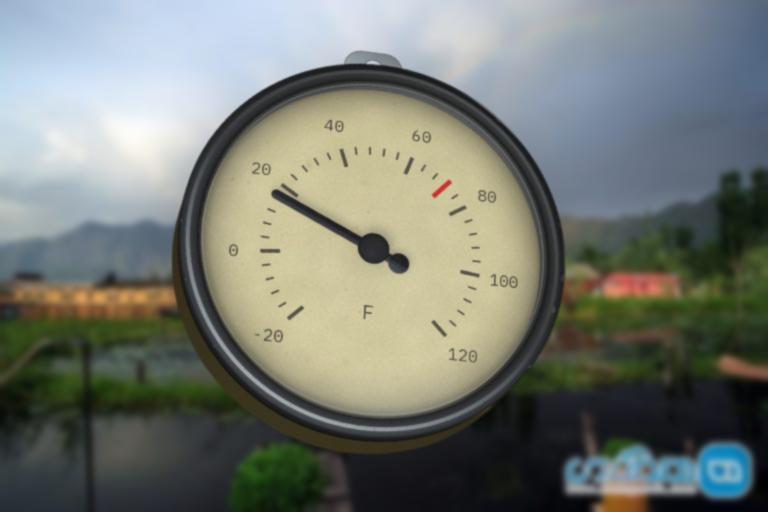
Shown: {"value": 16, "unit": "°F"}
